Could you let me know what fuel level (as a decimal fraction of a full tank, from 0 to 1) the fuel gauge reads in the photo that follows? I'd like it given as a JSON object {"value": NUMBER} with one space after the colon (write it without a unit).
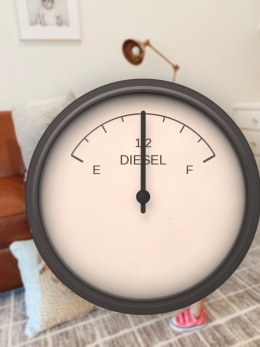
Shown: {"value": 0.5}
